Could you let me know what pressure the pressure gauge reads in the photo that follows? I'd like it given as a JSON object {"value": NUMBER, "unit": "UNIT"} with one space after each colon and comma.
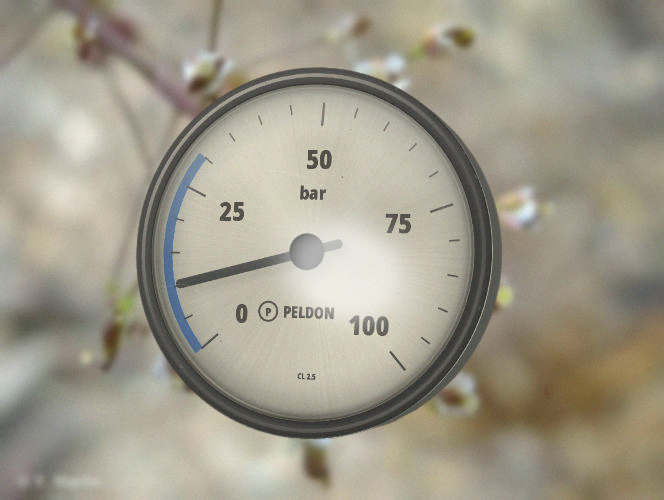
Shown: {"value": 10, "unit": "bar"}
